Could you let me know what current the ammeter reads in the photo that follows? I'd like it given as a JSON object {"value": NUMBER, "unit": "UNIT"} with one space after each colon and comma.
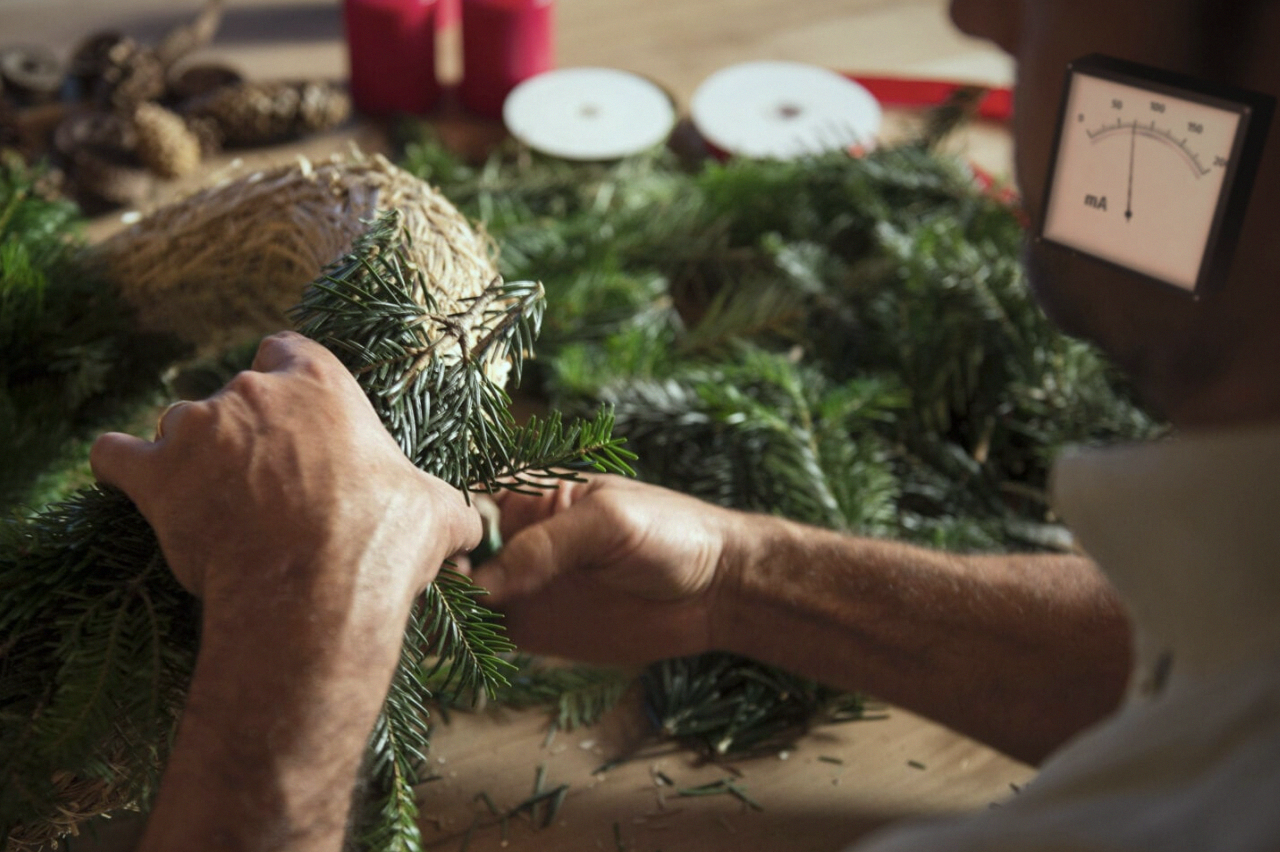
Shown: {"value": 75, "unit": "mA"}
